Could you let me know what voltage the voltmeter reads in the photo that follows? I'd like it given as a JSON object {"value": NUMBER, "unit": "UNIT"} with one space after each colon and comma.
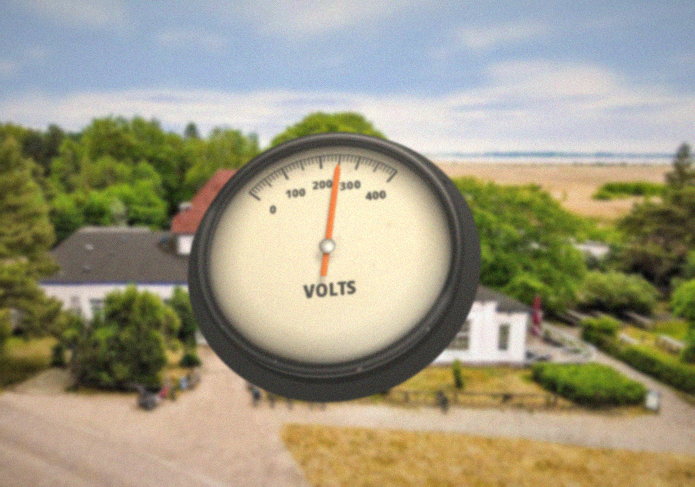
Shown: {"value": 250, "unit": "V"}
